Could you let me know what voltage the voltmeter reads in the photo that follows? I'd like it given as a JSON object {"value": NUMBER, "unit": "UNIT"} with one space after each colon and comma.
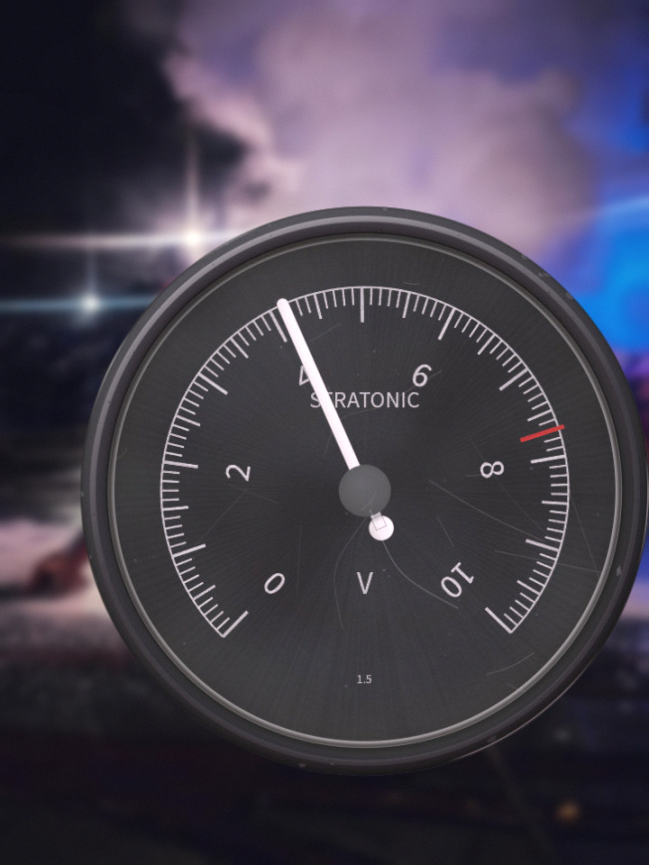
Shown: {"value": 4.15, "unit": "V"}
